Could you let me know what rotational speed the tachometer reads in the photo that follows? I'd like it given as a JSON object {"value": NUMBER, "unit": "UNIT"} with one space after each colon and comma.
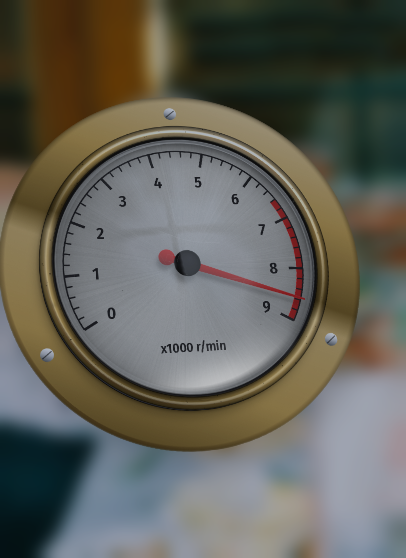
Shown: {"value": 8600, "unit": "rpm"}
